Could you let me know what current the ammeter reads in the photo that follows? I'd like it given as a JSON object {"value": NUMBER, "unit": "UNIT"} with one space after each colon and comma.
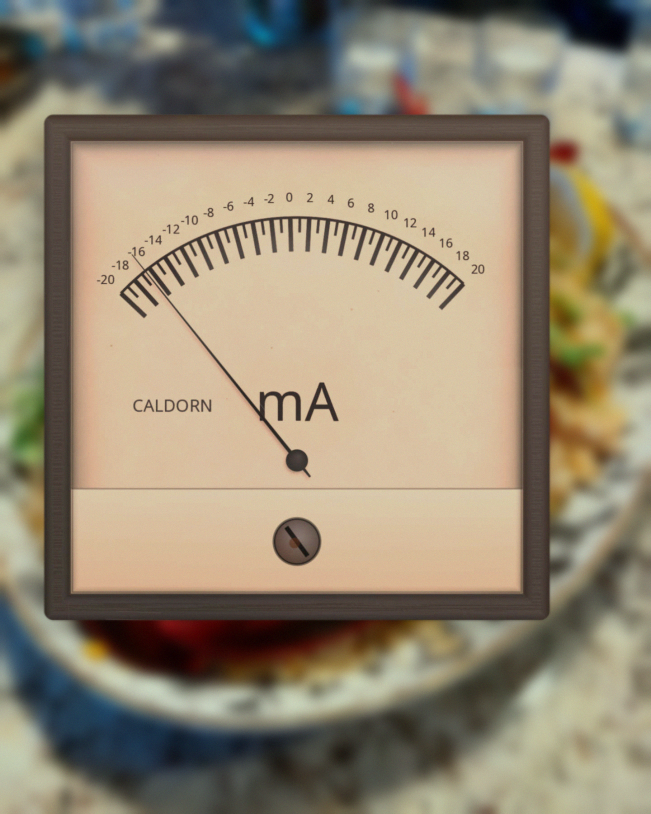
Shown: {"value": -16.5, "unit": "mA"}
